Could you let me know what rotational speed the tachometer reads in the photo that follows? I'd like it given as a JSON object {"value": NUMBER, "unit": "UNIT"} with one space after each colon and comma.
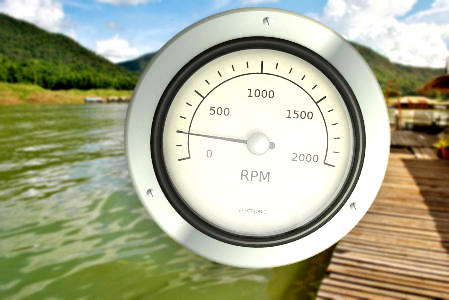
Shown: {"value": 200, "unit": "rpm"}
